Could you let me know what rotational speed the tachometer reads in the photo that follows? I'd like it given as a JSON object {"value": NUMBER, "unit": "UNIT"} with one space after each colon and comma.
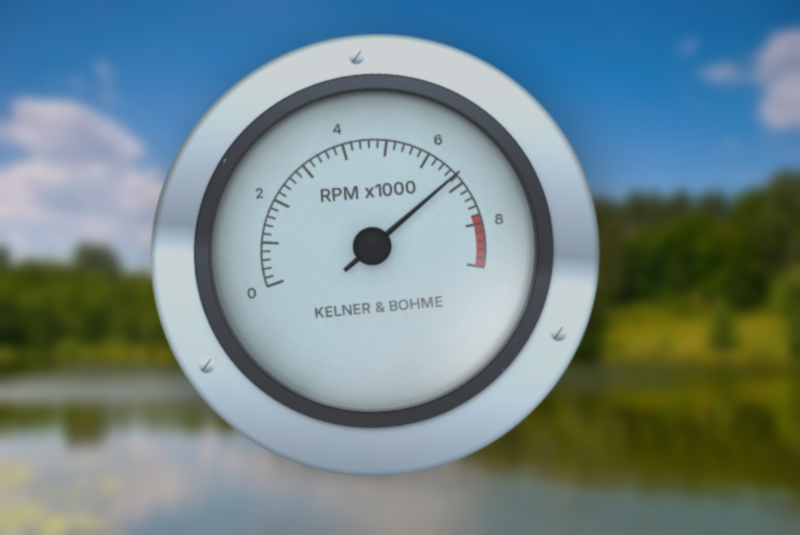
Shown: {"value": 6800, "unit": "rpm"}
